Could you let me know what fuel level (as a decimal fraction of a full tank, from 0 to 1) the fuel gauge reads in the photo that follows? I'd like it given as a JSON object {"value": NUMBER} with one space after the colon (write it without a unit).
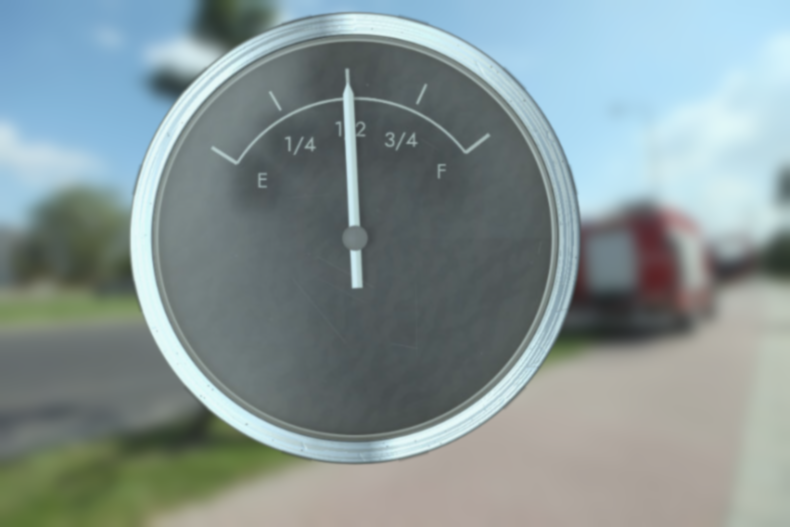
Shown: {"value": 0.5}
